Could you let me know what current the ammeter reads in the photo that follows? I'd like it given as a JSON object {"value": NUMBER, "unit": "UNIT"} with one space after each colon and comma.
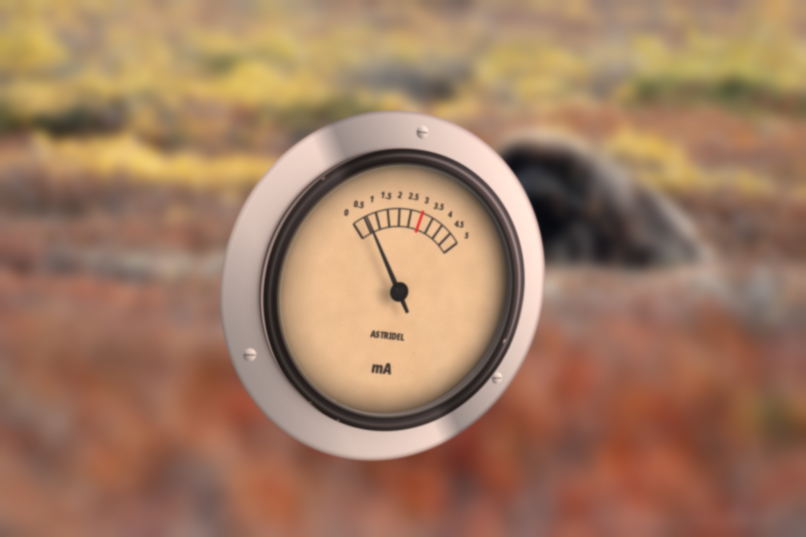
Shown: {"value": 0.5, "unit": "mA"}
